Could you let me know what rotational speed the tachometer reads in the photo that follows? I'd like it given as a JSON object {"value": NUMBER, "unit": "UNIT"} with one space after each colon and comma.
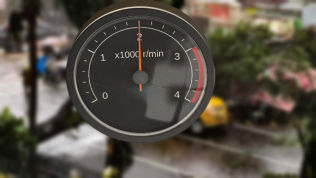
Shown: {"value": 2000, "unit": "rpm"}
